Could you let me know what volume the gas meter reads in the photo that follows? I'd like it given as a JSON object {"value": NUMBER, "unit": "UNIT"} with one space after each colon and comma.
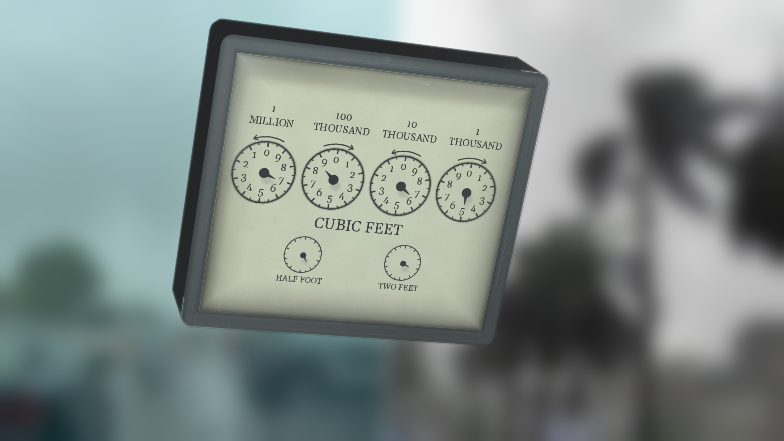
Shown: {"value": 686500, "unit": "ft³"}
